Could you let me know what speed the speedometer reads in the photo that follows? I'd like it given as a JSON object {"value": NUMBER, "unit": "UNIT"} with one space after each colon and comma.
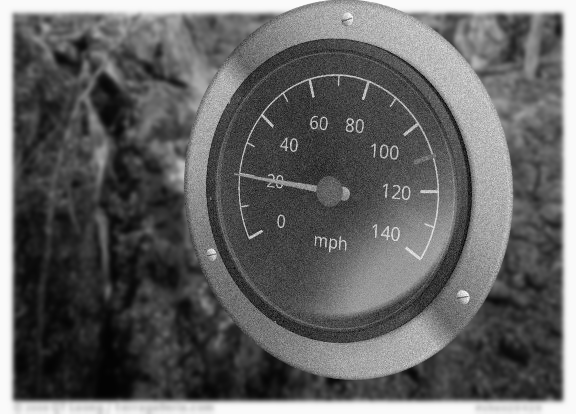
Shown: {"value": 20, "unit": "mph"}
